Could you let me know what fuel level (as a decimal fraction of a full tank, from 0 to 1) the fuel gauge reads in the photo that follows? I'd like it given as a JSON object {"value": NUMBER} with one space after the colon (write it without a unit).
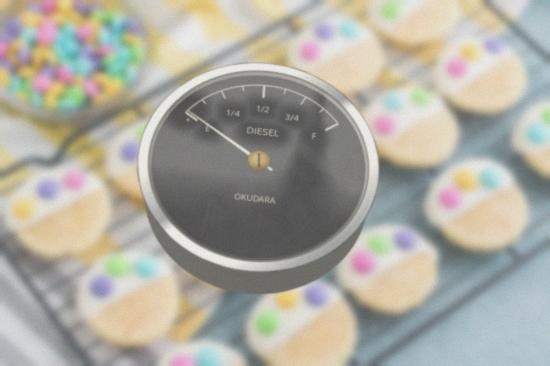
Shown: {"value": 0}
